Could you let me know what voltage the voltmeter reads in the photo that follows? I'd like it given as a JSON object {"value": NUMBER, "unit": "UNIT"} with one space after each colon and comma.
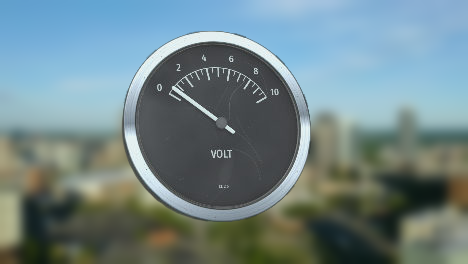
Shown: {"value": 0.5, "unit": "V"}
